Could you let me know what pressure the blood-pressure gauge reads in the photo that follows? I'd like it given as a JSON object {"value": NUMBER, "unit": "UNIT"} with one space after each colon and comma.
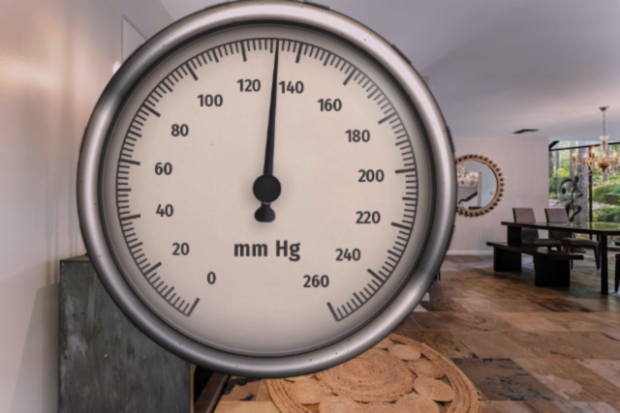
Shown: {"value": 132, "unit": "mmHg"}
